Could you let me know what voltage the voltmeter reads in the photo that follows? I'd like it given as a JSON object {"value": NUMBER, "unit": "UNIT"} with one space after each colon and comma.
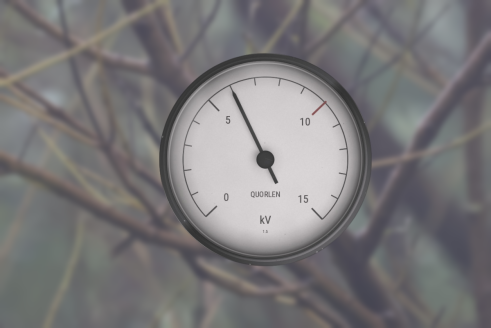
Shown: {"value": 6, "unit": "kV"}
